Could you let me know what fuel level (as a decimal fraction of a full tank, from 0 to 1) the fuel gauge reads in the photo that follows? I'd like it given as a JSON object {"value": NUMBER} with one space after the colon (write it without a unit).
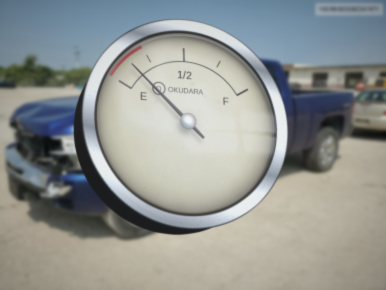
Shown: {"value": 0.125}
